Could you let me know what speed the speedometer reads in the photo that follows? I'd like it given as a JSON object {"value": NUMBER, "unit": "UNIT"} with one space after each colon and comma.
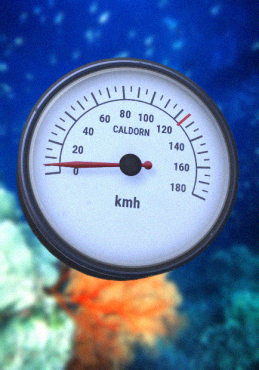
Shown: {"value": 5, "unit": "km/h"}
